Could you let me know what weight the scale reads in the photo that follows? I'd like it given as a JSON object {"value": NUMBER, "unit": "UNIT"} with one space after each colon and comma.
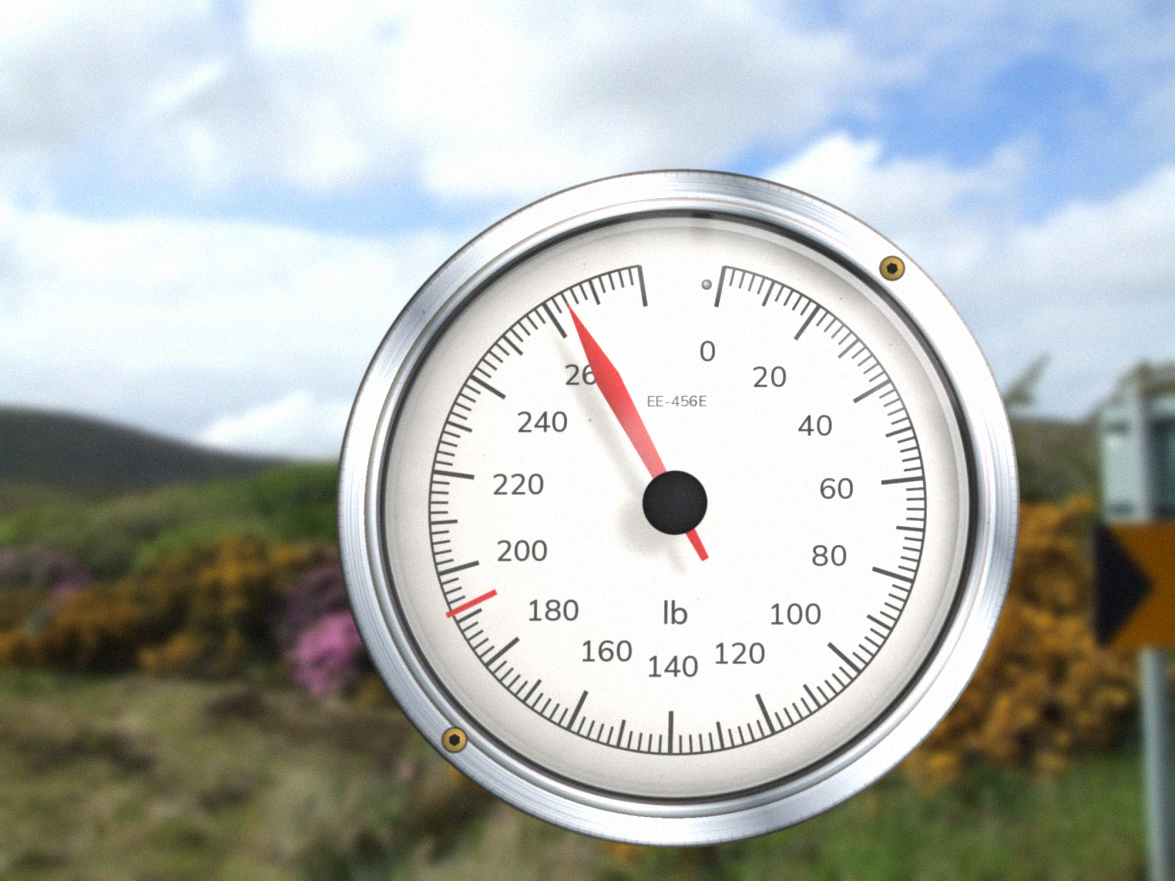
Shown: {"value": 264, "unit": "lb"}
